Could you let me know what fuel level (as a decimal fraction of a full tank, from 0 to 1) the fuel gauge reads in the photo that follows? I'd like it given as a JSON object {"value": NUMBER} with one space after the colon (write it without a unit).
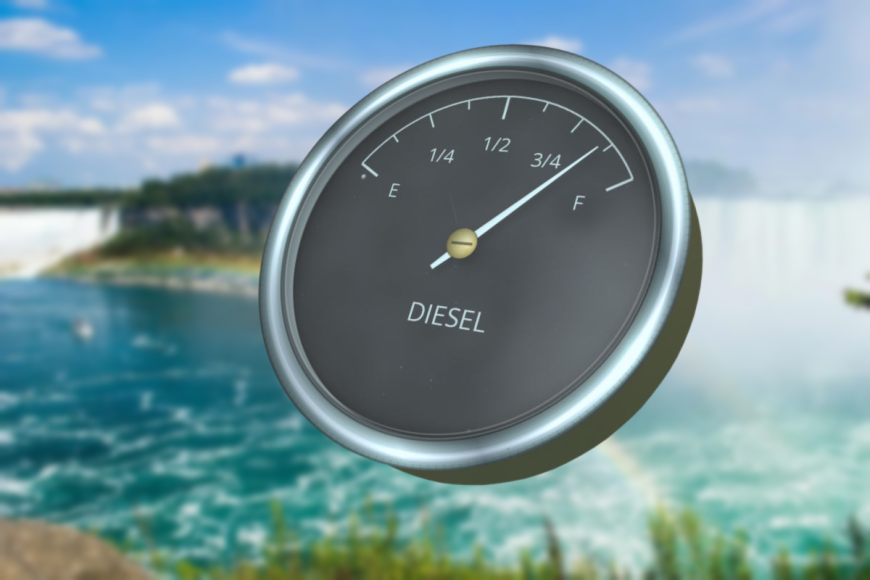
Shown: {"value": 0.875}
